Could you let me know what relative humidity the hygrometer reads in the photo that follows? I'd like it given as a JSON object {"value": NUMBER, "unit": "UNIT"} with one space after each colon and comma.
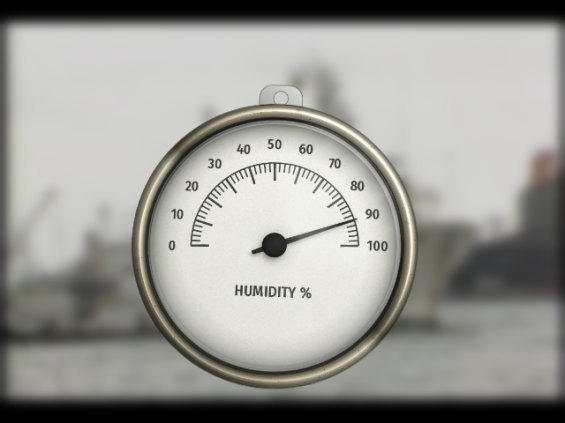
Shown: {"value": 90, "unit": "%"}
